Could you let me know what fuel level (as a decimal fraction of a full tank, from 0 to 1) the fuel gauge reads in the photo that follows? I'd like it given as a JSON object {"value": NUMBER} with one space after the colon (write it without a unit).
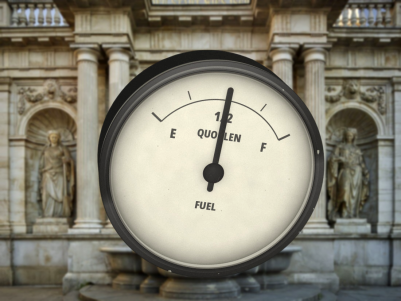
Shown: {"value": 0.5}
